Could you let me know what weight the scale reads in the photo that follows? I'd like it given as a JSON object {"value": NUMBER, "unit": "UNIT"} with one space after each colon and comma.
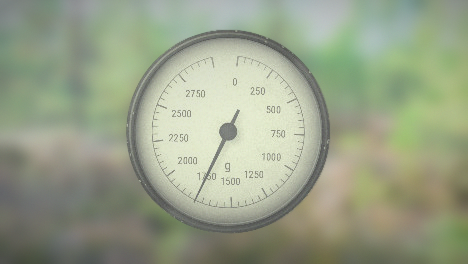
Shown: {"value": 1750, "unit": "g"}
